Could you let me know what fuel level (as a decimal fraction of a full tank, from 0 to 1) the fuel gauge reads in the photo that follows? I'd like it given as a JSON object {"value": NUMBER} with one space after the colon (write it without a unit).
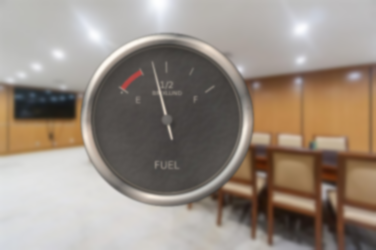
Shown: {"value": 0.375}
